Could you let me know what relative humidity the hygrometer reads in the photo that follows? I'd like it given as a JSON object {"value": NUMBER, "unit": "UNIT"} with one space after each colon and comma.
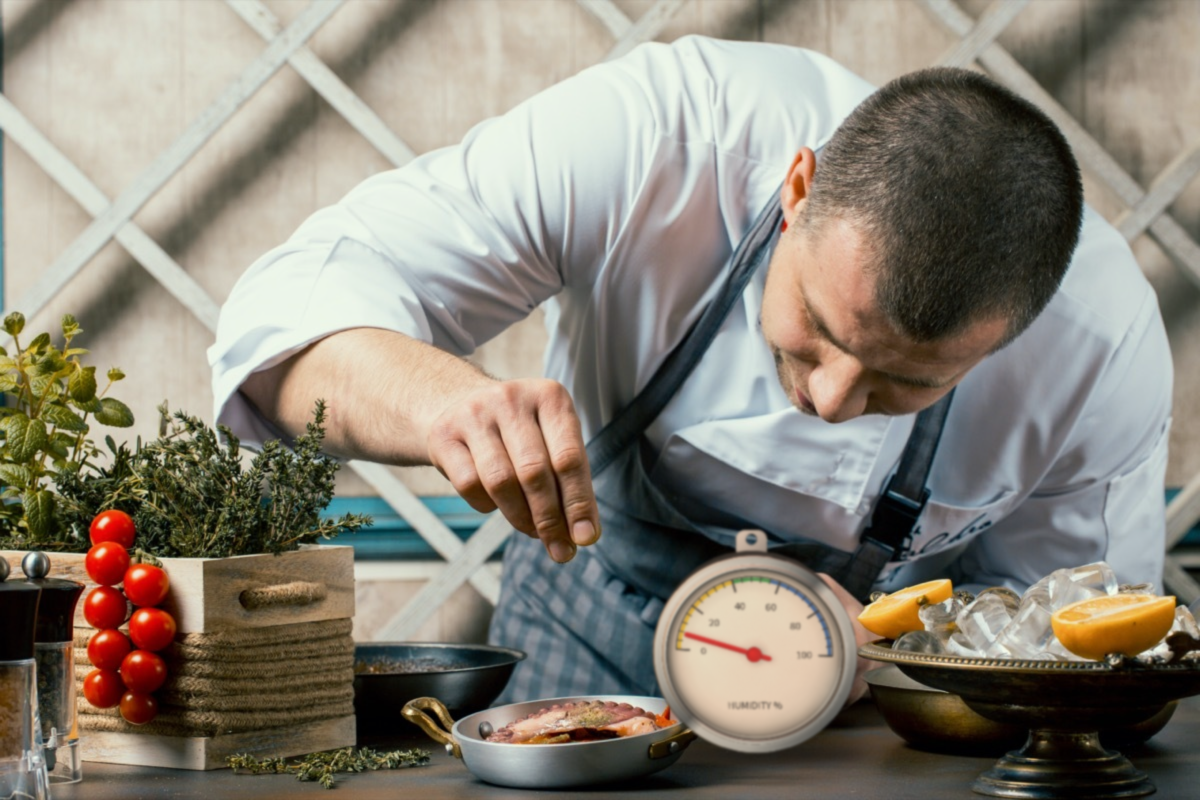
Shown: {"value": 8, "unit": "%"}
